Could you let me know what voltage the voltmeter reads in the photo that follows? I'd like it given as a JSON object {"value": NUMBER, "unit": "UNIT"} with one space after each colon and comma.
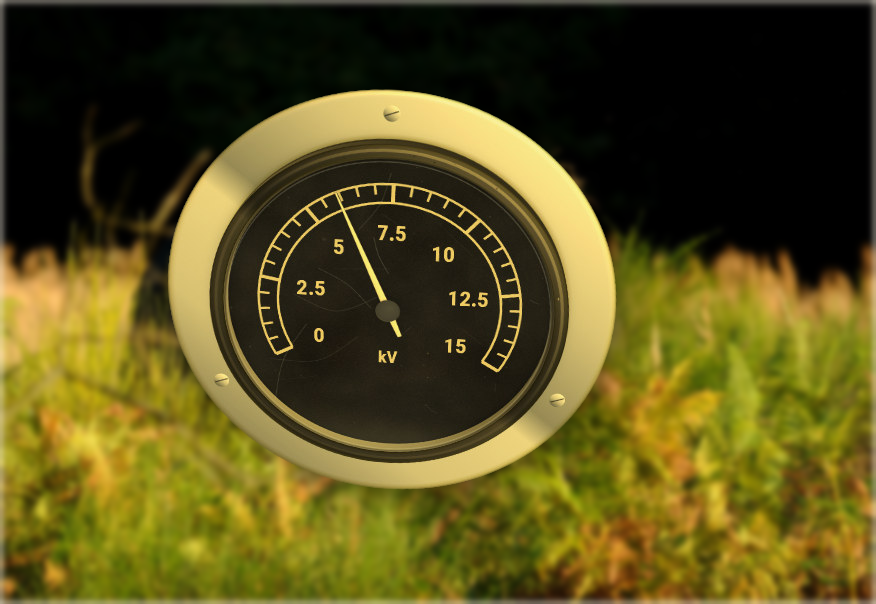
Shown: {"value": 6, "unit": "kV"}
